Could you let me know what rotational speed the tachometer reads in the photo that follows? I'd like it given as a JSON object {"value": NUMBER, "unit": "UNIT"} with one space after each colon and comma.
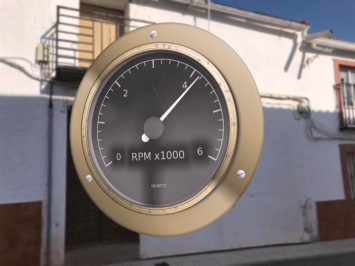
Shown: {"value": 4200, "unit": "rpm"}
